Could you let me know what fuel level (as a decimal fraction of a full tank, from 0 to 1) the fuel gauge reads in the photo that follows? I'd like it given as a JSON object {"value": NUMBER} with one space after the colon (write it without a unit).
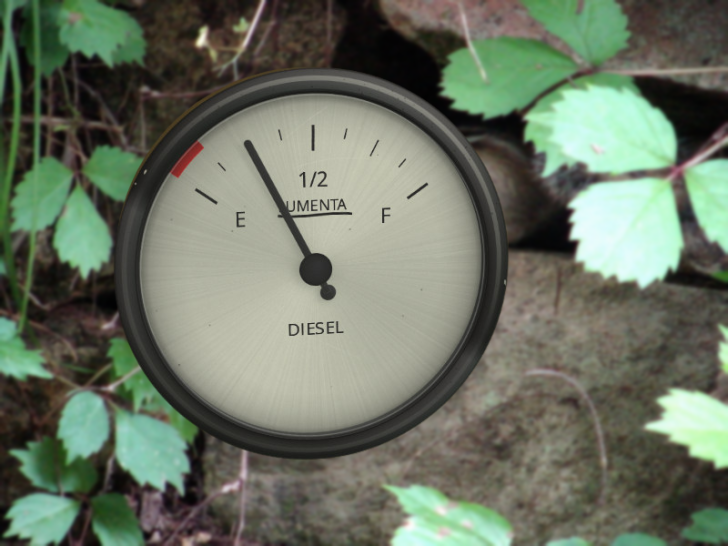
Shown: {"value": 0.25}
